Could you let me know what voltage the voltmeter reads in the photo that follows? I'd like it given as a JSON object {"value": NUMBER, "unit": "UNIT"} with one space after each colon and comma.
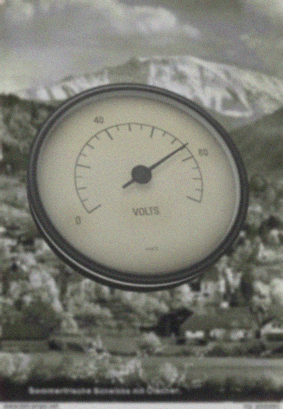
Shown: {"value": 75, "unit": "V"}
